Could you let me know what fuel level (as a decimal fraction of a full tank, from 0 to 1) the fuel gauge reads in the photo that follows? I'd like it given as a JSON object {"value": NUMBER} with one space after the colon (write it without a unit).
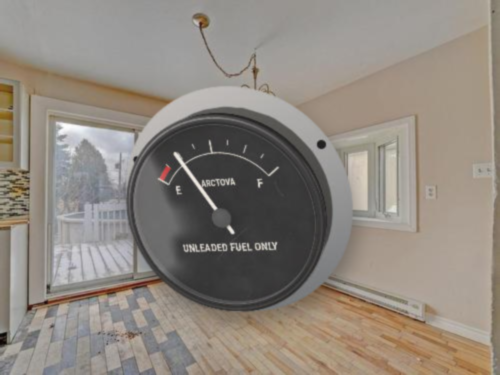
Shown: {"value": 0.25}
